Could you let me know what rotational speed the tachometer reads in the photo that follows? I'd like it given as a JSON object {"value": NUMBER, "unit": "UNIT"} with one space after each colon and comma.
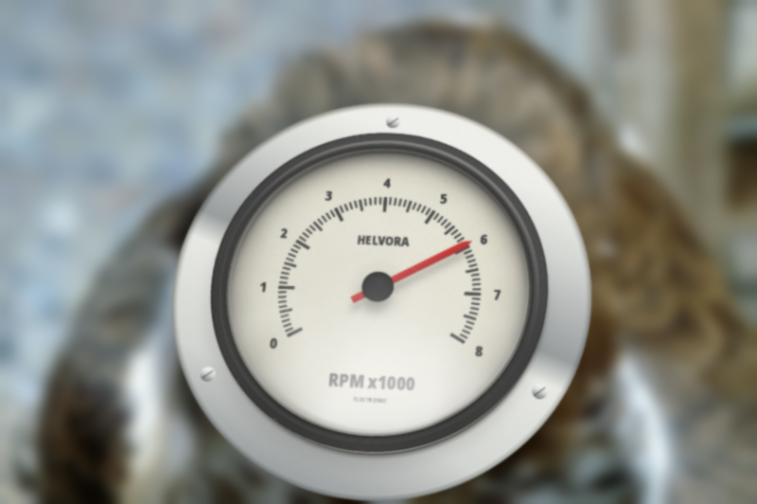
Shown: {"value": 6000, "unit": "rpm"}
